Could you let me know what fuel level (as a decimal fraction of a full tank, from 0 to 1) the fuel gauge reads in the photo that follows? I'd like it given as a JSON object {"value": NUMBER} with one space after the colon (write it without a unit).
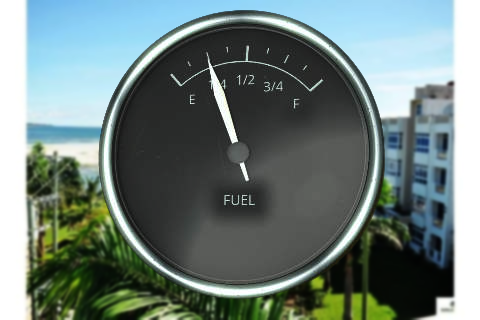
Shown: {"value": 0.25}
